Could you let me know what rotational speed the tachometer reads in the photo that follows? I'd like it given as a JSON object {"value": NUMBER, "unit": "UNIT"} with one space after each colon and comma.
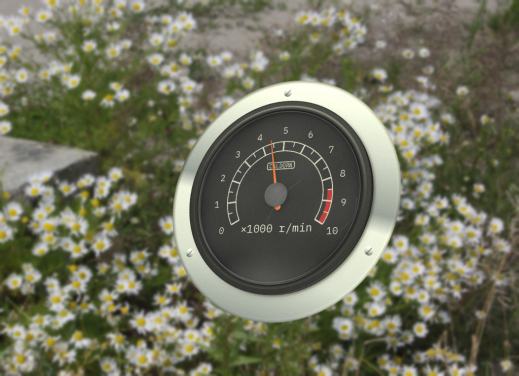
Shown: {"value": 4500, "unit": "rpm"}
